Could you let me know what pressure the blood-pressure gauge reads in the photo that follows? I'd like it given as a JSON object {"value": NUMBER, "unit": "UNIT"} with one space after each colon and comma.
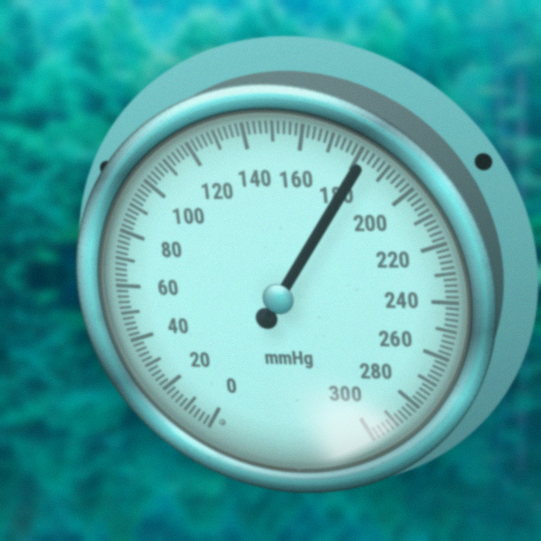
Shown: {"value": 182, "unit": "mmHg"}
